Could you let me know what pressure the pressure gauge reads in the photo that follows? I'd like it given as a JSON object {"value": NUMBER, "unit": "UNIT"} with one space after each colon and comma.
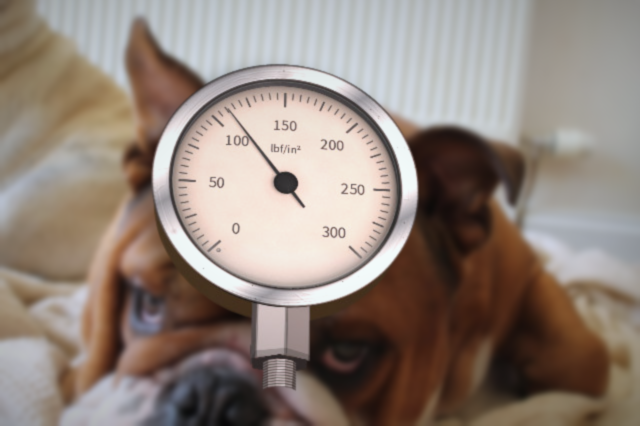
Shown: {"value": 110, "unit": "psi"}
